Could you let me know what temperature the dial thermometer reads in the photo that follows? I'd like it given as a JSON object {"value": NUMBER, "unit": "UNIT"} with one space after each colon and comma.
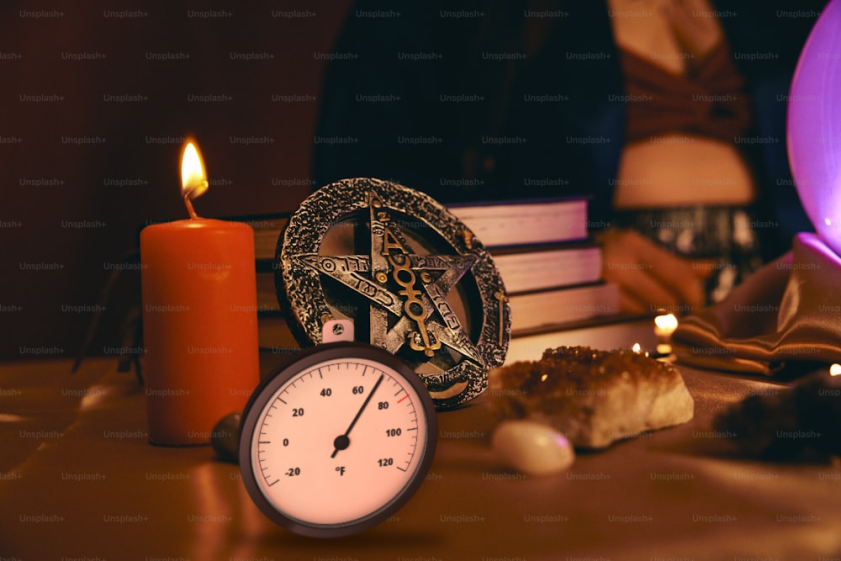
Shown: {"value": 68, "unit": "°F"}
